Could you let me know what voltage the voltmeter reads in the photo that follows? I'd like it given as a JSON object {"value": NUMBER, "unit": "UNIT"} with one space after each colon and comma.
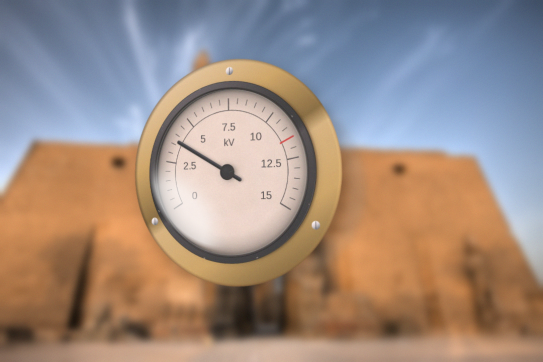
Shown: {"value": 3.75, "unit": "kV"}
